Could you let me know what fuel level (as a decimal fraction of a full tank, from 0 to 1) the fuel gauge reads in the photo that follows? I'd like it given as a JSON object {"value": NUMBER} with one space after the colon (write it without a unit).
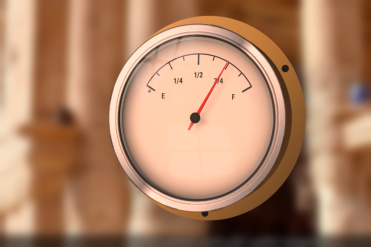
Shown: {"value": 0.75}
